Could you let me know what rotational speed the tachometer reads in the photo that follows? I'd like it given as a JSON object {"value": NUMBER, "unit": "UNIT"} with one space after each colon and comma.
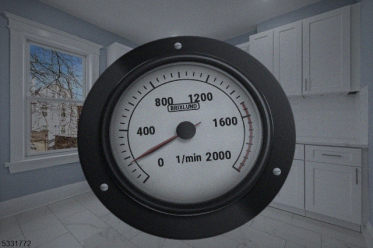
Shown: {"value": 150, "unit": "rpm"}
